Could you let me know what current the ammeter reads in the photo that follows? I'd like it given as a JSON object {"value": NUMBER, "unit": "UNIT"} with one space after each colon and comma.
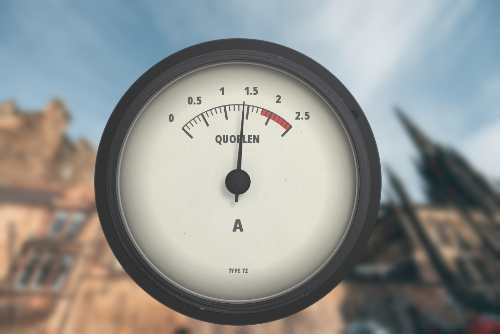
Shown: {"value": 1.4, "unit": "A"}
